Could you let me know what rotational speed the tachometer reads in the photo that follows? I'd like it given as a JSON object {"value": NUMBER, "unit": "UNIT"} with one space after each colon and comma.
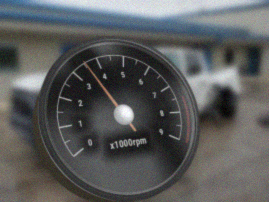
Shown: {"value": 3500, "unit": "rpm"}
